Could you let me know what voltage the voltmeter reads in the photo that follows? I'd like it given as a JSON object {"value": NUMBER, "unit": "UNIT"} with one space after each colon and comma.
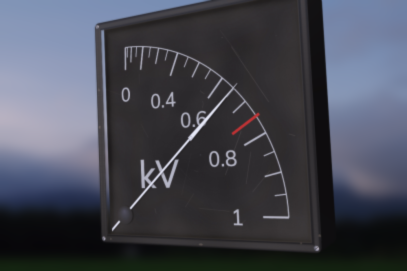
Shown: {"value": 0.65, "unit": "kV"}
